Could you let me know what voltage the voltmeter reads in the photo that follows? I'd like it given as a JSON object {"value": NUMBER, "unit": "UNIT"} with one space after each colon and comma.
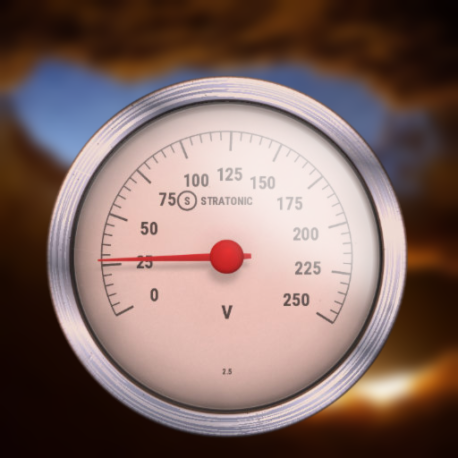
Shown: {"value": 27.5, "unit": "V"}
